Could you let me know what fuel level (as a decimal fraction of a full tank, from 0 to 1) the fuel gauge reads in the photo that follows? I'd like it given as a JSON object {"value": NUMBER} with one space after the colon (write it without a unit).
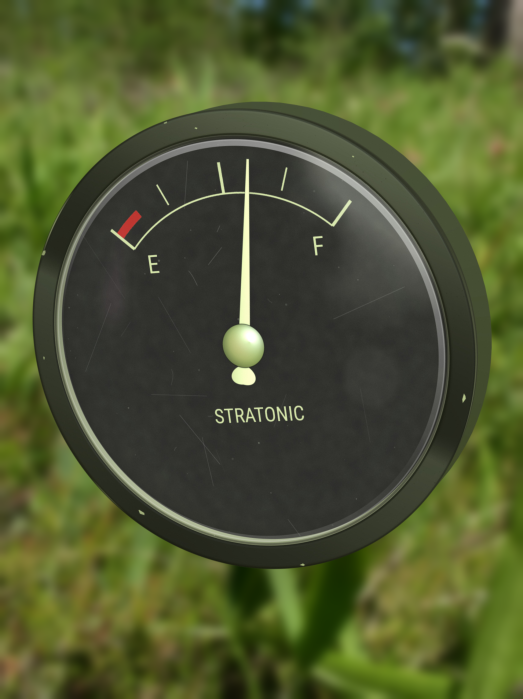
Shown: {"value": 0.625}
